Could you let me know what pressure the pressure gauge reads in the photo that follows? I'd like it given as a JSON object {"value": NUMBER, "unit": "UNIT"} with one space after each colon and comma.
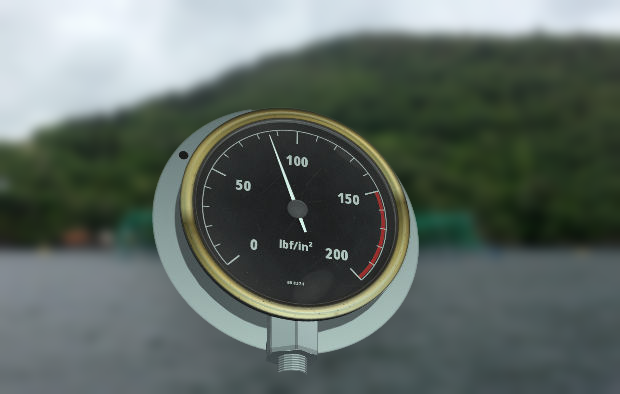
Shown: {"value": 85, "unit": "psi"}
